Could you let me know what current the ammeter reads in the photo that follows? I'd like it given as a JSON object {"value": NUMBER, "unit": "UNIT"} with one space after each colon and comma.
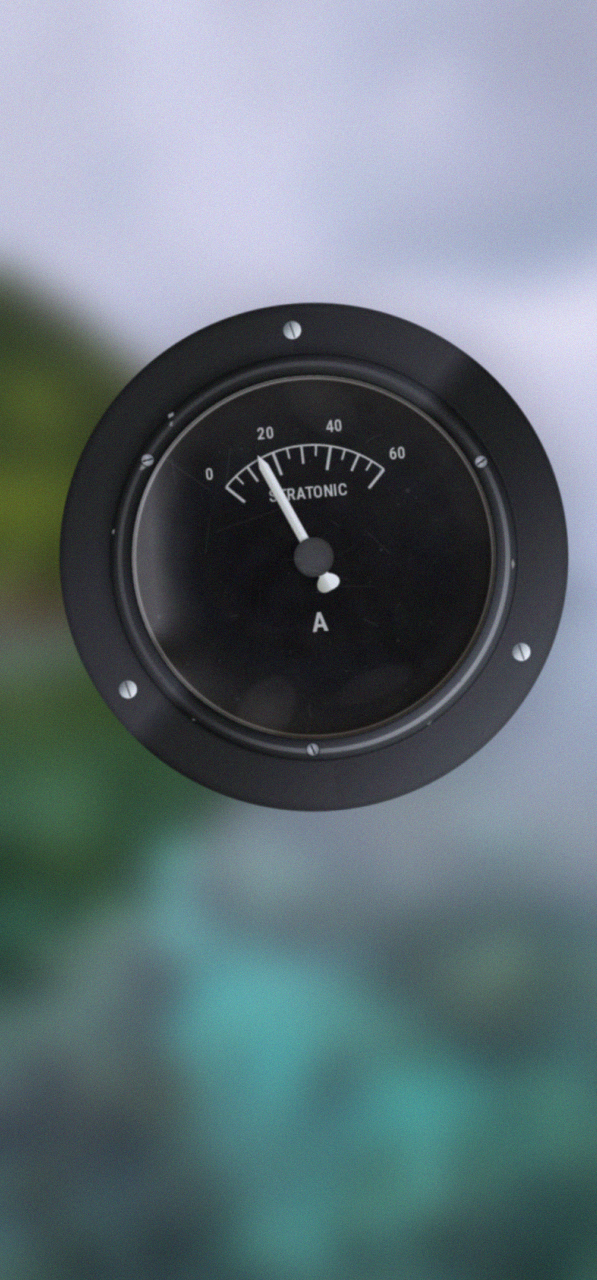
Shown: {"value": 15, "unit": "A"}
